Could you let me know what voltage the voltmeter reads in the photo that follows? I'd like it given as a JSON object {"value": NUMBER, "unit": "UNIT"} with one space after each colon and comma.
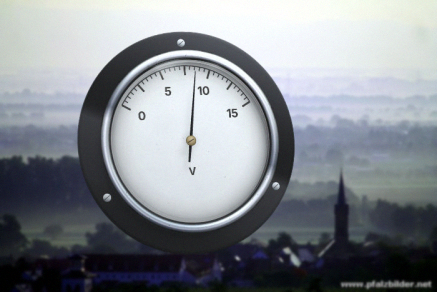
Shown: {"value": 8.5, "unit": "V"}
